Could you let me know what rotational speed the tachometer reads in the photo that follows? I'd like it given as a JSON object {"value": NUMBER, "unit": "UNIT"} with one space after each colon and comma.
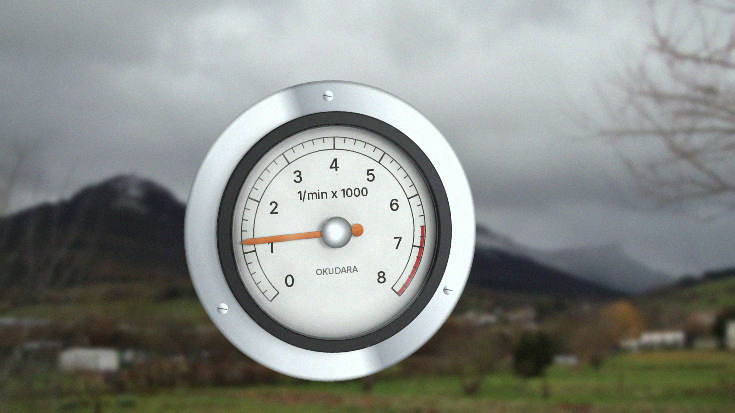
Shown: {"value": 1200, "unit": "rpm"}
